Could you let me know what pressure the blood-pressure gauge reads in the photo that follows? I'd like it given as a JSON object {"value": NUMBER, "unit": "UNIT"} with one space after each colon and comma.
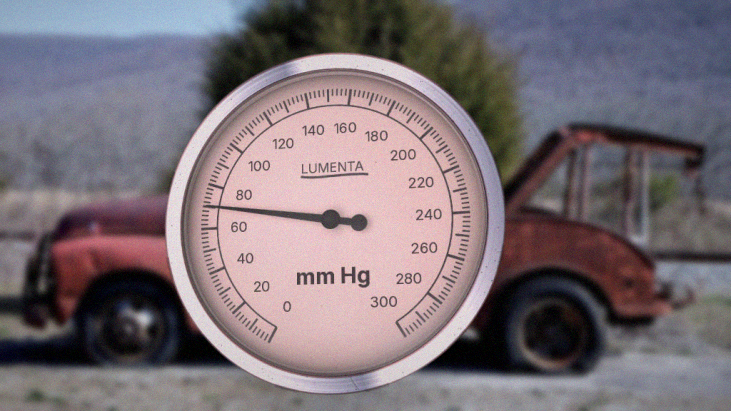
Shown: {"value": 70, "unit": "mmHg"}
